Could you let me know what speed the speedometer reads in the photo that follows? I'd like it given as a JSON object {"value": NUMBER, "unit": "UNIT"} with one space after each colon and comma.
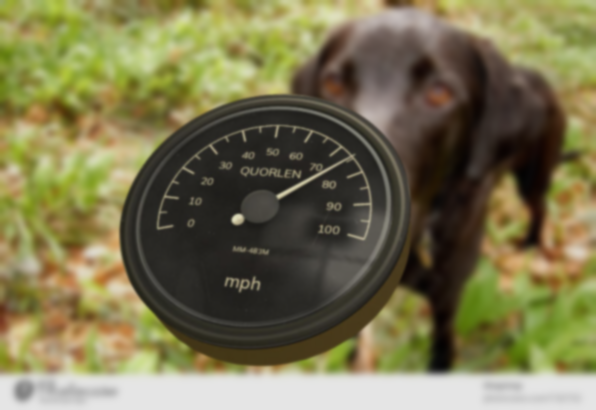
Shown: {"value": 75, "unit": "mph"}
